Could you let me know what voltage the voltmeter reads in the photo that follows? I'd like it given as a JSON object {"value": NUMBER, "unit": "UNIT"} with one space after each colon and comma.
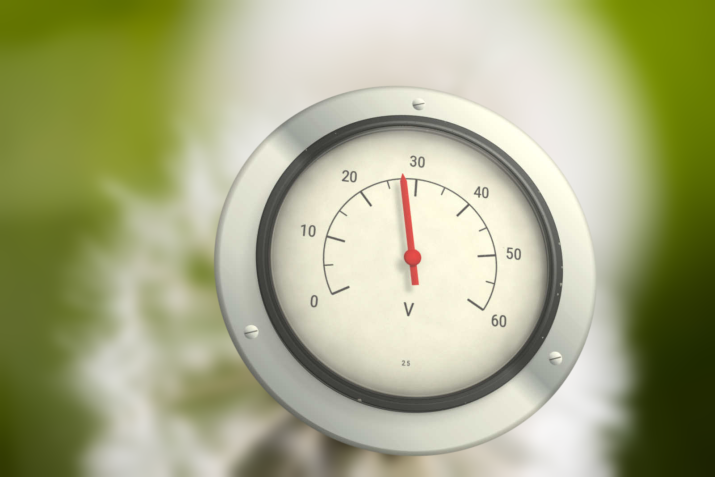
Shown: {"value": 27.5, "unit": "V"}
